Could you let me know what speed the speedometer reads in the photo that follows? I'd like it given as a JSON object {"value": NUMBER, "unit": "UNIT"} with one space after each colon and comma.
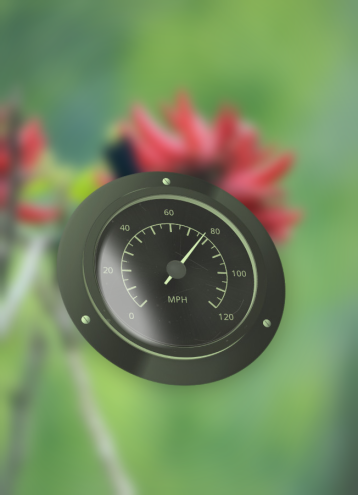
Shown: {"value": 77.5, "unit": "mph"}
